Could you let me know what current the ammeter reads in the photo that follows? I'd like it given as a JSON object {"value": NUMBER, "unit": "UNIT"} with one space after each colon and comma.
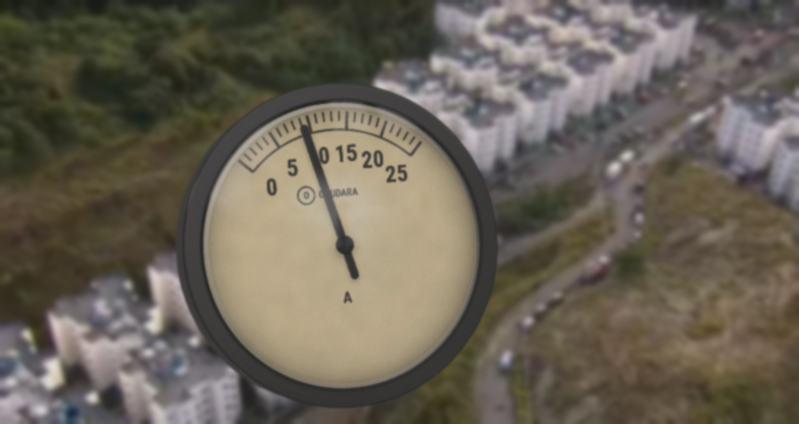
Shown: {"value": 9, "unit": "A"}
